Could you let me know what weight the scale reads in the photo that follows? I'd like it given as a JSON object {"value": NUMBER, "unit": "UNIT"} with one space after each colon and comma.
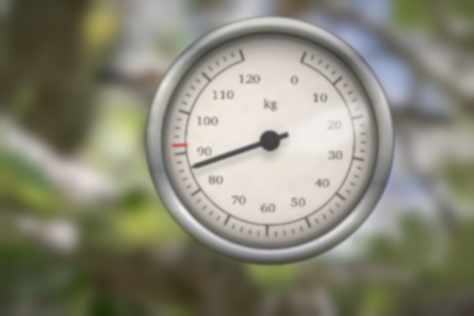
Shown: {"value": 86, "unit": "kg"}
